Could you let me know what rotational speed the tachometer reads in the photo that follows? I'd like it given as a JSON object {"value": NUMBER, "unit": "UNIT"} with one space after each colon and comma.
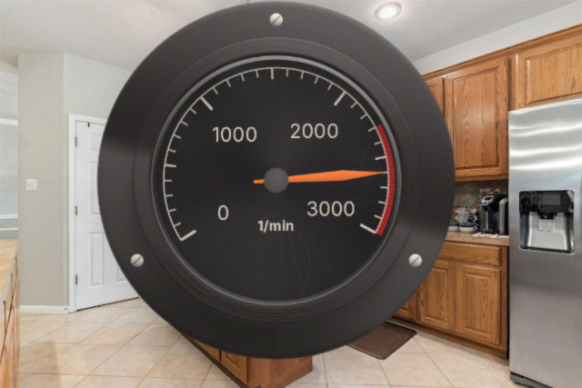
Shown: {"value": 2600, "unit": "rpm"}
